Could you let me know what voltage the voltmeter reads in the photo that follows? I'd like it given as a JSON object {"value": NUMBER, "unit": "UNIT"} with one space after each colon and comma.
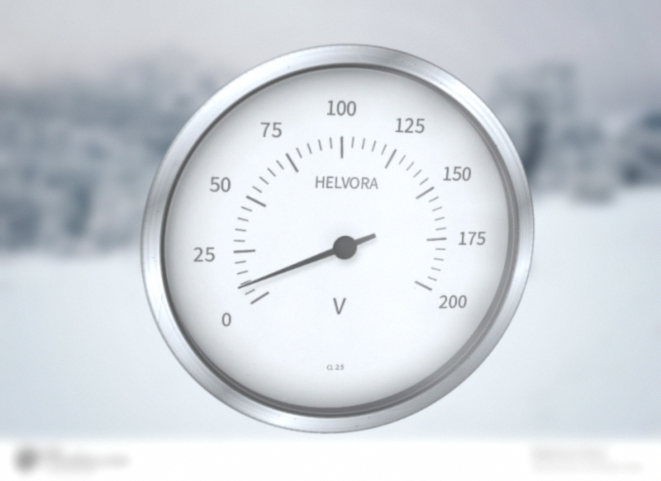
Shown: {"value": 10, "unit": "V"}
